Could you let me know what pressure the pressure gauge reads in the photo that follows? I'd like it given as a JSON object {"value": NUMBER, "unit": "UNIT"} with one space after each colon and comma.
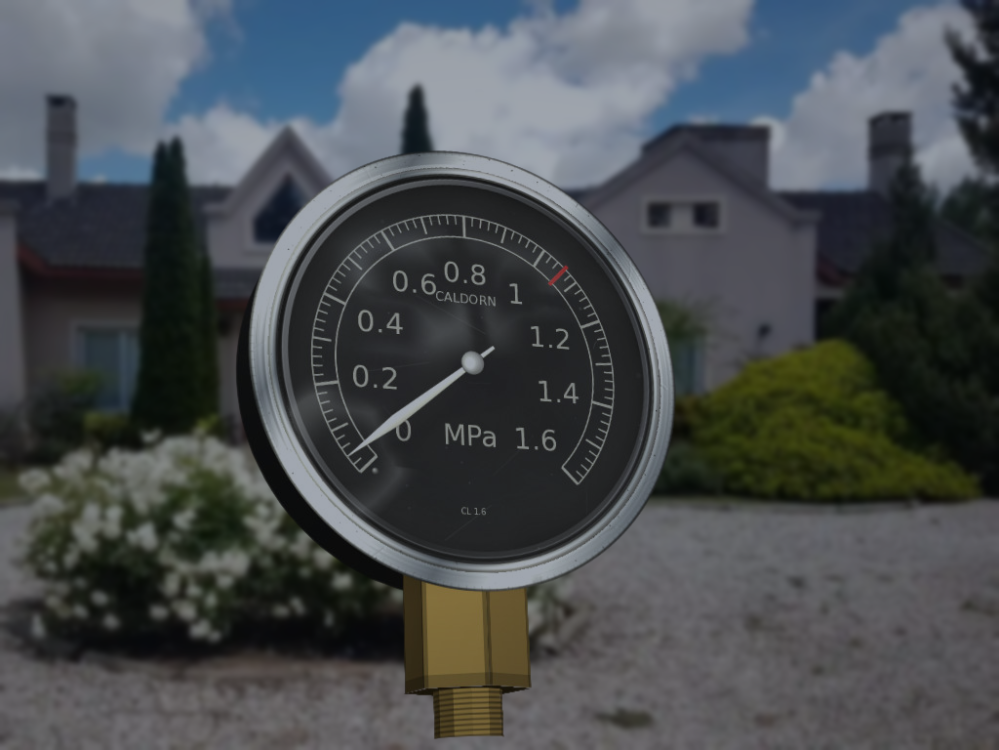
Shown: {"value": 0.04, "unit": "MPa"}
